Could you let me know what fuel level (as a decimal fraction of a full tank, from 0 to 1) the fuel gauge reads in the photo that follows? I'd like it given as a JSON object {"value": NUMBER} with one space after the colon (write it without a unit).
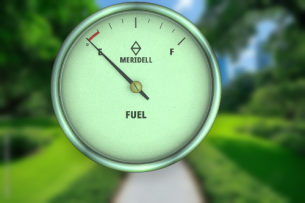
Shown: {"value": 0}
